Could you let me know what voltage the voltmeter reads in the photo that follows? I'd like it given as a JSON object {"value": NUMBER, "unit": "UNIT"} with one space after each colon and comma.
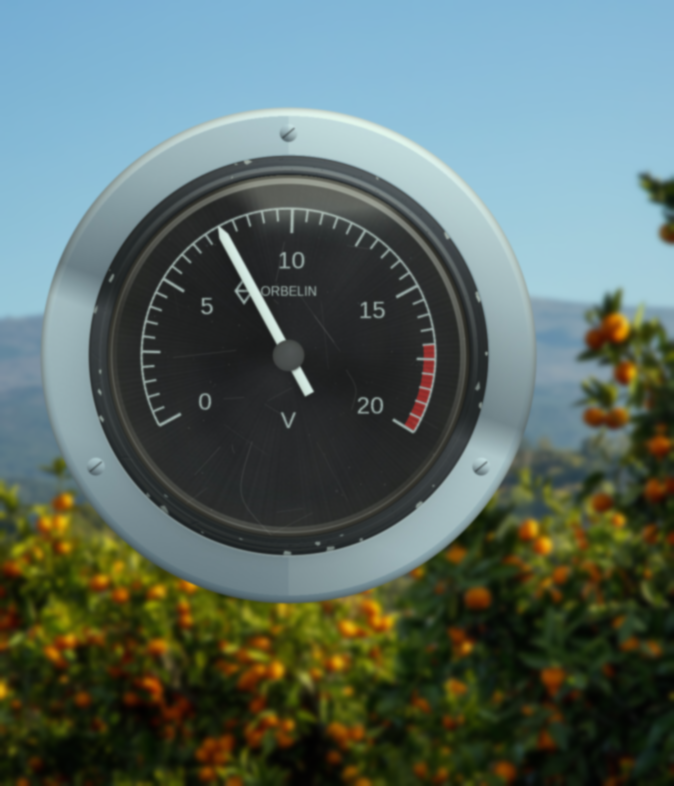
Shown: {"value": 7.5, "unit": "V"}
